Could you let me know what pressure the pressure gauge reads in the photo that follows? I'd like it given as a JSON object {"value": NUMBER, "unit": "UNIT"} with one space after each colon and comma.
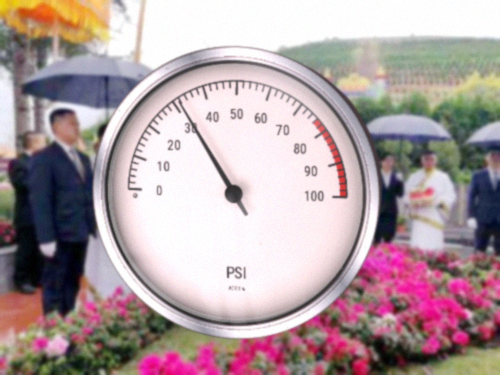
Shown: {"value": 32, "unit": "psi"}
